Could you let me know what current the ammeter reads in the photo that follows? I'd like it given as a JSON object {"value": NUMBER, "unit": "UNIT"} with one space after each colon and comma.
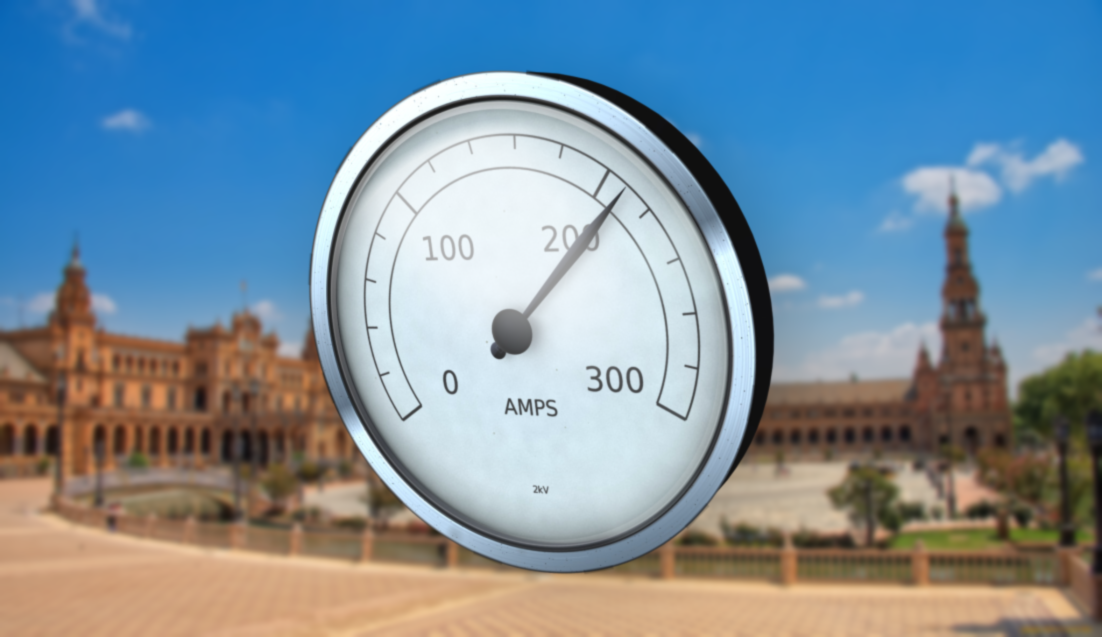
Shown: {"value": 210, "unit": "A"}
